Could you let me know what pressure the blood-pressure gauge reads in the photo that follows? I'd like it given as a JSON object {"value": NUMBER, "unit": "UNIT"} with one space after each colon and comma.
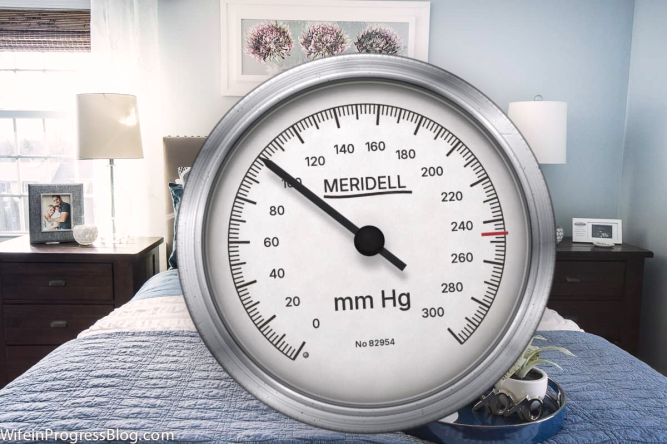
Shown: {"value": 100, "unit": "mmHg"}
